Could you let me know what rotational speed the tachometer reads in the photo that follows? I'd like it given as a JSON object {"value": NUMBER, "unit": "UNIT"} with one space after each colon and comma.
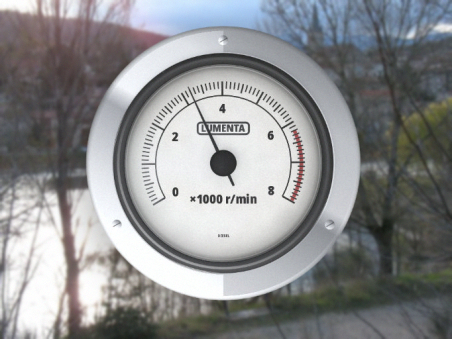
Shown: {"value": 3200, "unit": "rpm"}
